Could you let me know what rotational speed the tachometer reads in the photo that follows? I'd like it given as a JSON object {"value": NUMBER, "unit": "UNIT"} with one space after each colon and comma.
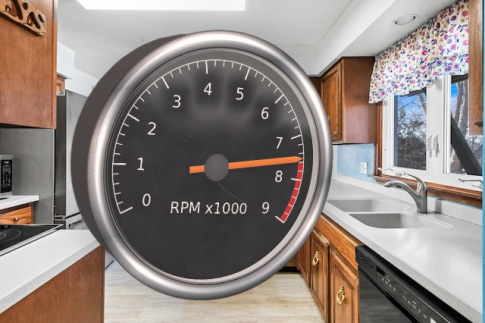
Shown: {"value": 7500, "unit": "rpm"}
